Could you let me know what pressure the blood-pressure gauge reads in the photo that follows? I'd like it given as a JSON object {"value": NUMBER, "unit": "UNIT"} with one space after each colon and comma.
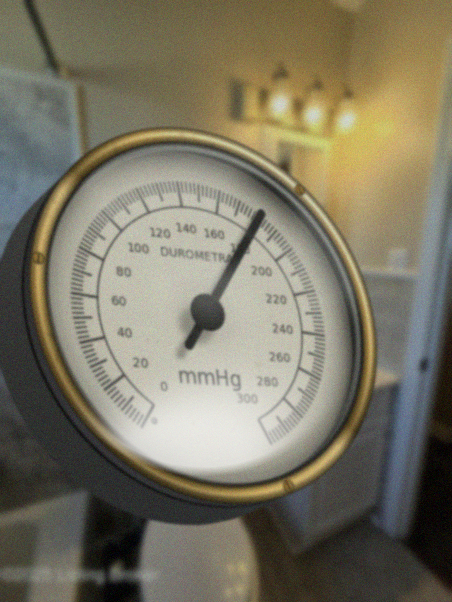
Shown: {"value": 180, "unit": "mmHg"}
